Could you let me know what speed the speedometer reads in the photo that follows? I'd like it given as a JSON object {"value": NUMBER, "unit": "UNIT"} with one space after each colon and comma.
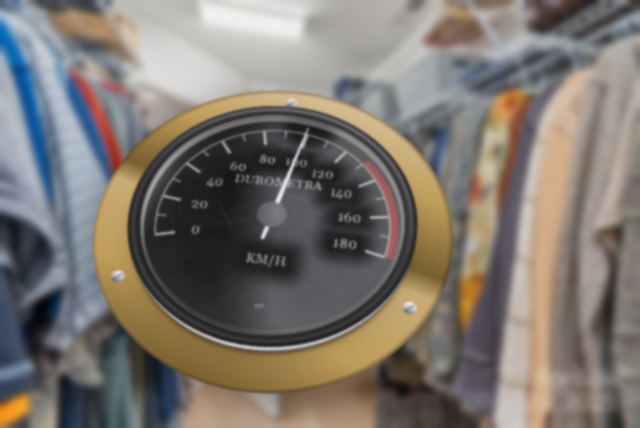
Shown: {"value": 100, "unit": "km/h"}
